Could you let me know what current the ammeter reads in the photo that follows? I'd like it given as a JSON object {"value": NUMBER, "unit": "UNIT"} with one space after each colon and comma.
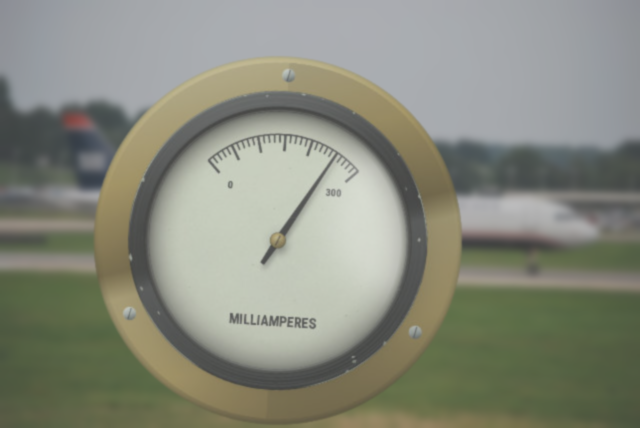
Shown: {"value": 250, "unit": "mA"}
